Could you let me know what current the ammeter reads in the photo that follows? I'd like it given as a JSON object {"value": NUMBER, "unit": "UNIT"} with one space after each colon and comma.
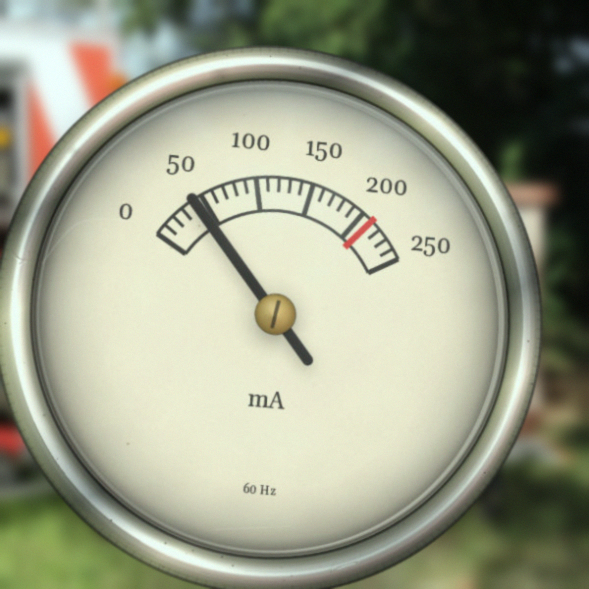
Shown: {"value": 40, "unit": "mA"}
